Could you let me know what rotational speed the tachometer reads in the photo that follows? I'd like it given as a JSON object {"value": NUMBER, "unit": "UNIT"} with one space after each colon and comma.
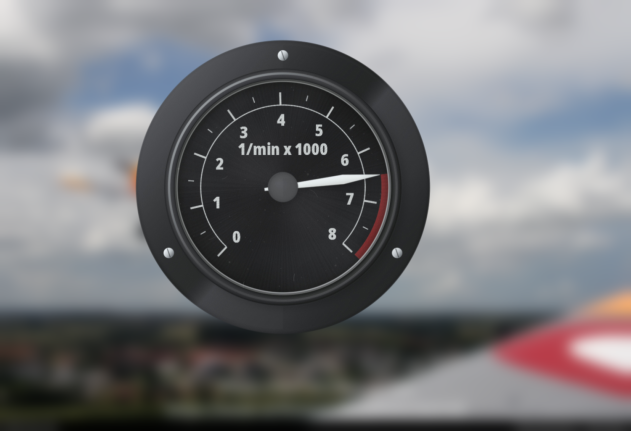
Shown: {"value": 6500, "unit": "rpm"}
